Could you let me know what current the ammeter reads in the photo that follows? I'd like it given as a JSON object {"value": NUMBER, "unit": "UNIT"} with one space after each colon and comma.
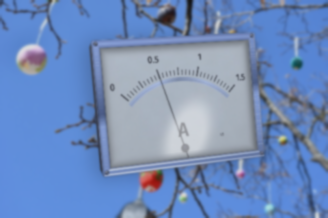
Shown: {"value": 0.5, "unit": "A"}
